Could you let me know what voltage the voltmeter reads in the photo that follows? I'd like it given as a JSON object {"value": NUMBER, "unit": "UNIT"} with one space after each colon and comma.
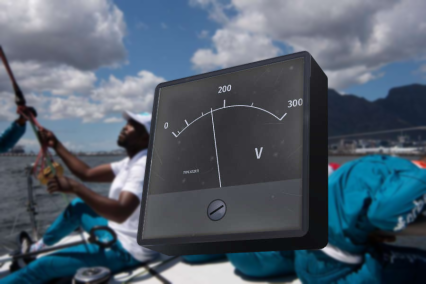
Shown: {"value": 175, "unit": "V"}
